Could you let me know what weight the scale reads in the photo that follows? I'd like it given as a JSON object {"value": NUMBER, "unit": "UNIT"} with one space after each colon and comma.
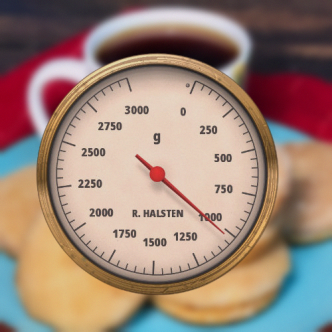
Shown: {"value": 1025, "unit": "g"}
